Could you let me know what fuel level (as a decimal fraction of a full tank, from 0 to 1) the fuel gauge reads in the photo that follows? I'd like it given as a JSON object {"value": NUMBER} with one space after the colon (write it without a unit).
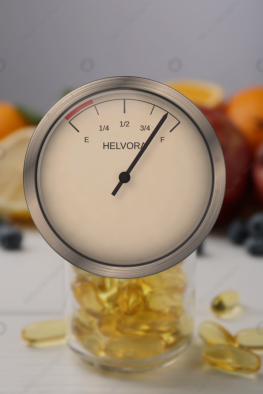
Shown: {"value": 0.875}
